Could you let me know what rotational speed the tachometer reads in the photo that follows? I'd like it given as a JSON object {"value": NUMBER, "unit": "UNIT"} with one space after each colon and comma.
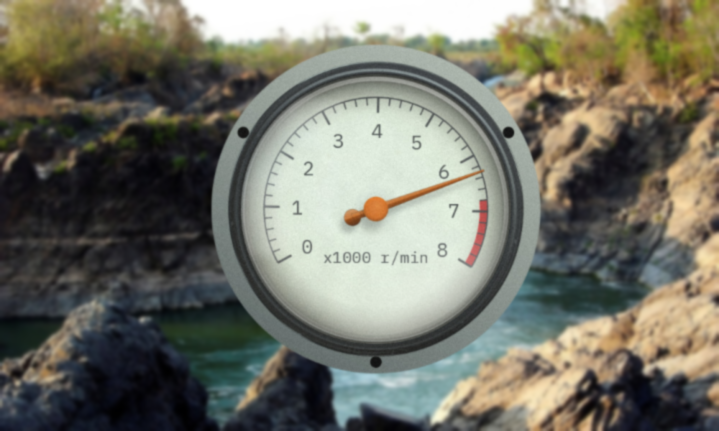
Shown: {"value": 6300, "unit": "rpm"}
